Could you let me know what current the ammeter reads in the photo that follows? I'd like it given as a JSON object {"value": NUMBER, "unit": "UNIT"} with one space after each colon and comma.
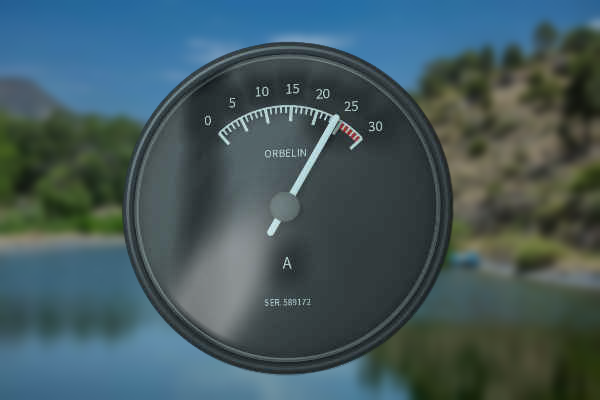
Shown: {"value": 24, "unit": "A"}
